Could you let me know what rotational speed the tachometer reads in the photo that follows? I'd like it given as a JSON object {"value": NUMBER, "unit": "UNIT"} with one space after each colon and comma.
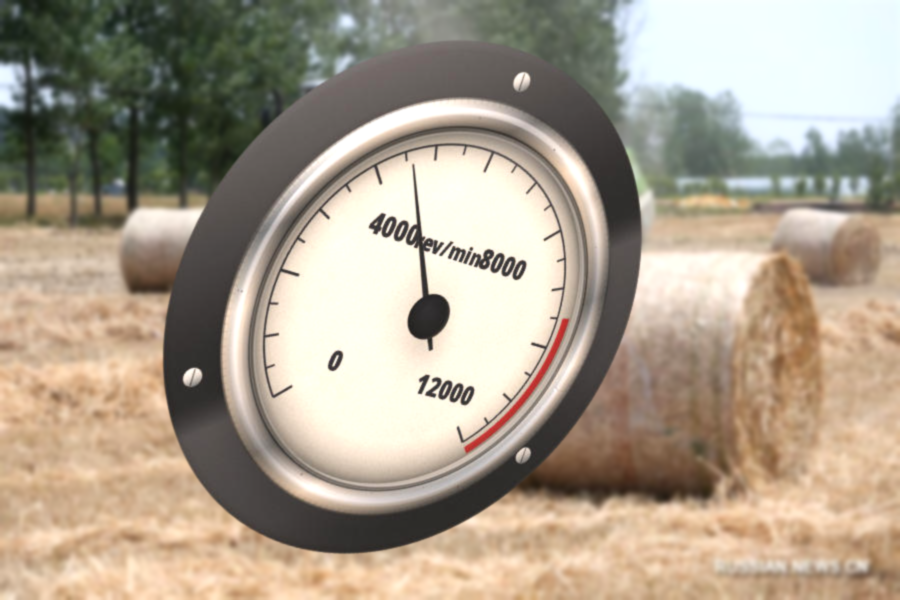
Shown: {"value": 4500, "unit": "rpm"}
